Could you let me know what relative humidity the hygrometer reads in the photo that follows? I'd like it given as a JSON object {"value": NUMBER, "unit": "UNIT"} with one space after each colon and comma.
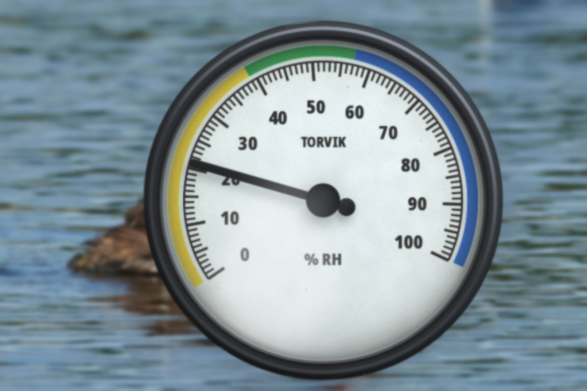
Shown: {"value": 21, "unit": "%"}
